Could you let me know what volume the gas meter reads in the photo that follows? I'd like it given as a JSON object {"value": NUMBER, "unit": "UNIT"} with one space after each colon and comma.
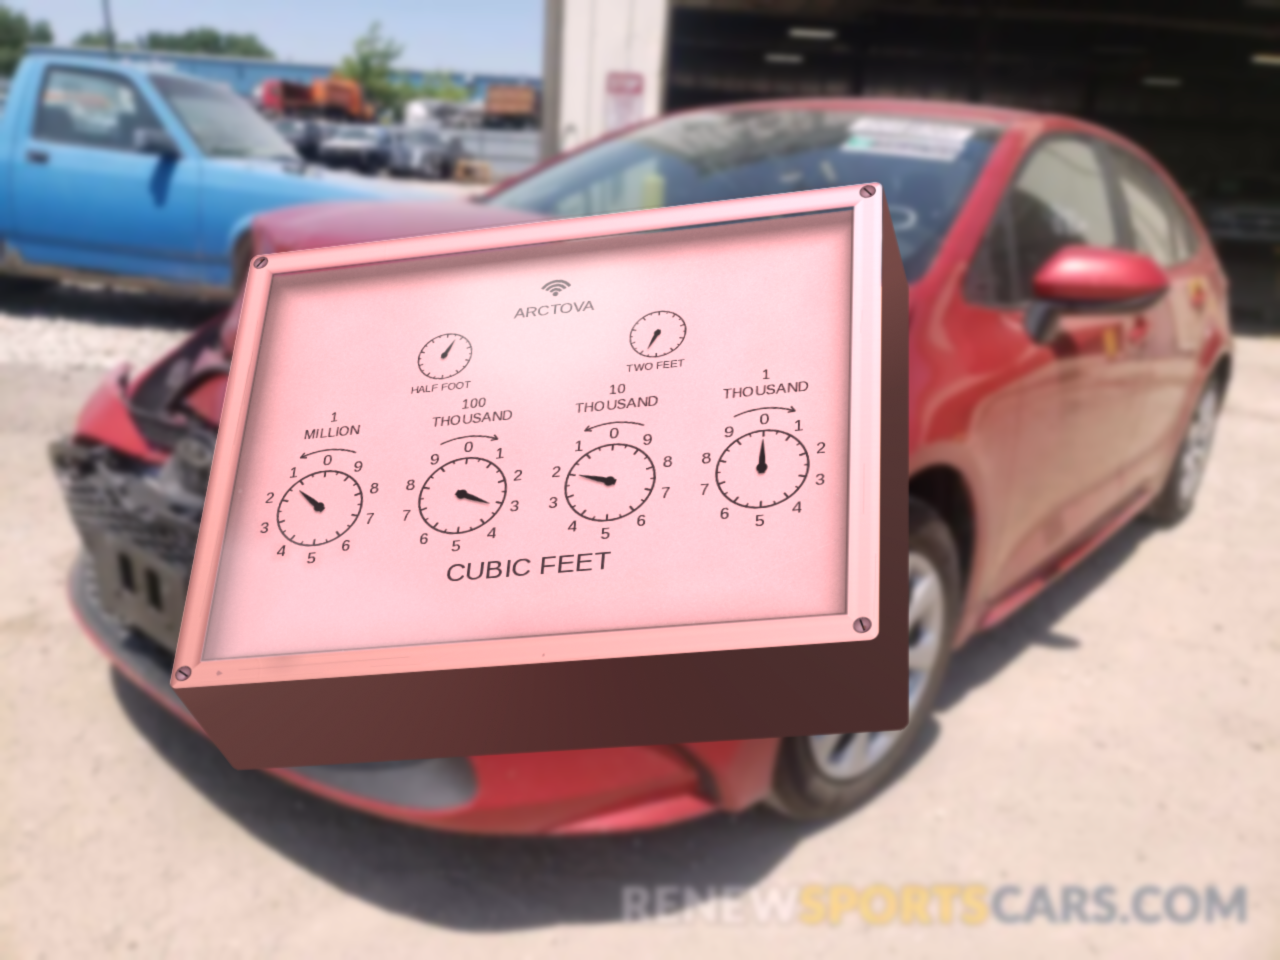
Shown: {"value": 132000, "unit": "ft³"}
